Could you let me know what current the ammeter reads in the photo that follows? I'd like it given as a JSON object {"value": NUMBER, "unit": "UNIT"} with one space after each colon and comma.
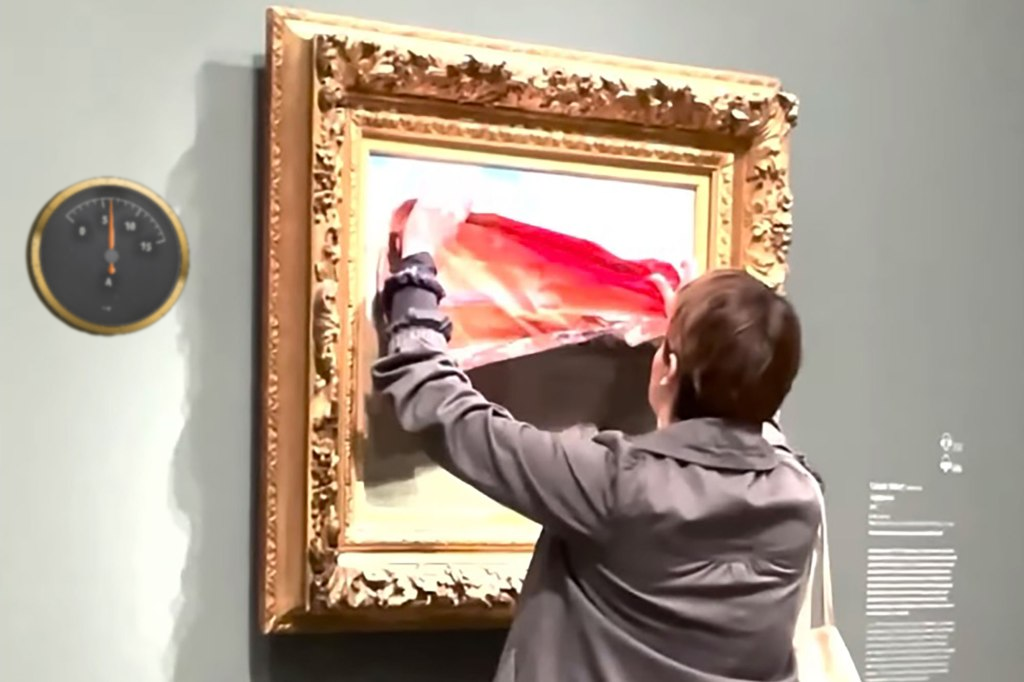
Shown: {"value": 6, "unit": "A"}
